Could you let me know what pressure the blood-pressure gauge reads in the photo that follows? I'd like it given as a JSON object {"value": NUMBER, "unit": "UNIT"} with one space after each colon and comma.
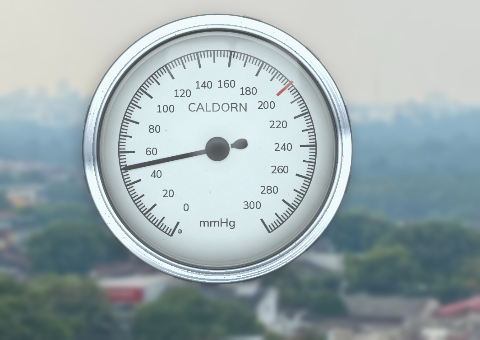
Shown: {"value": 50, "unit": "mmHg"}
